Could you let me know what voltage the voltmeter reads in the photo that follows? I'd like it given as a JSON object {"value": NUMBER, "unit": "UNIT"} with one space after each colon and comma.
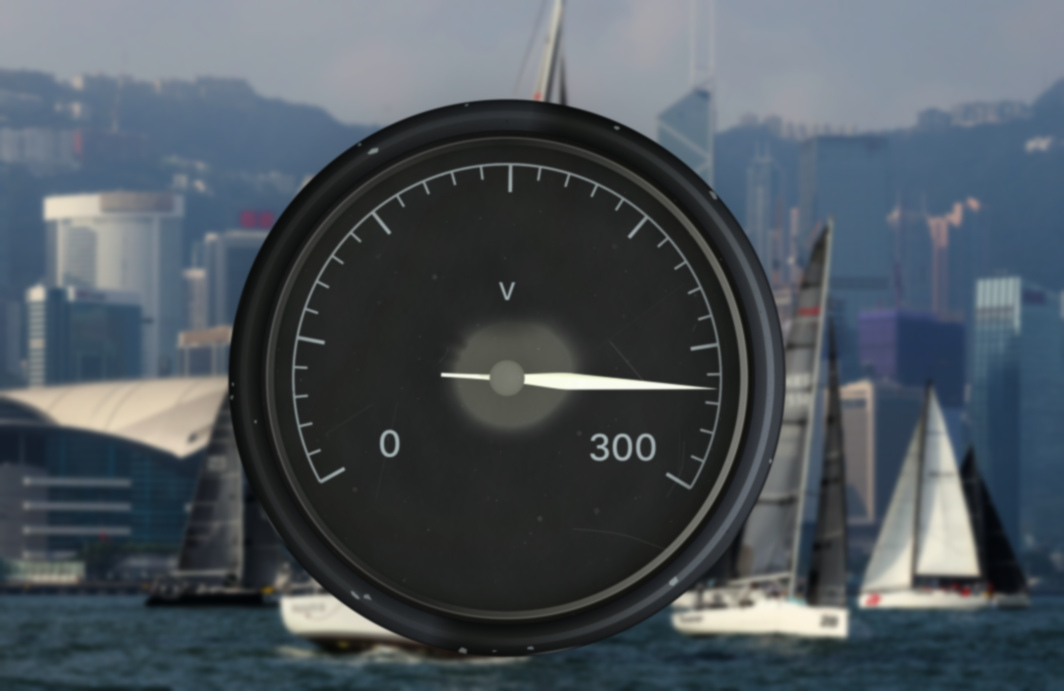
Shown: {"value": 265, "unit": "V"}
